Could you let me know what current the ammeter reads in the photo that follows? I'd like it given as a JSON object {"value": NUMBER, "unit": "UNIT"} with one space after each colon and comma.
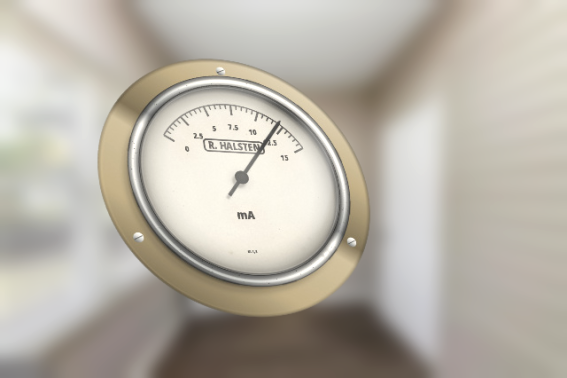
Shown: {"value": 12, "unit": "mA"}
